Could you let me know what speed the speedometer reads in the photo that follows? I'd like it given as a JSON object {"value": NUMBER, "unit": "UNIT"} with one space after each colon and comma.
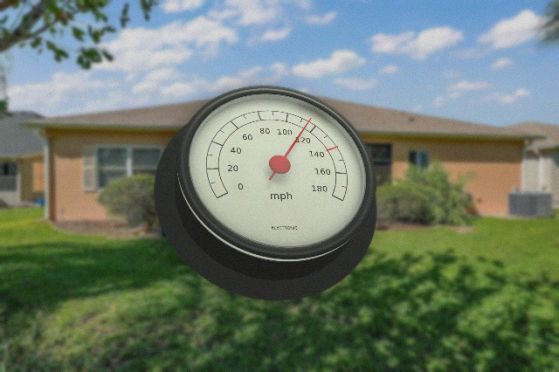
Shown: {"value": 115, "unit": "mph"}
